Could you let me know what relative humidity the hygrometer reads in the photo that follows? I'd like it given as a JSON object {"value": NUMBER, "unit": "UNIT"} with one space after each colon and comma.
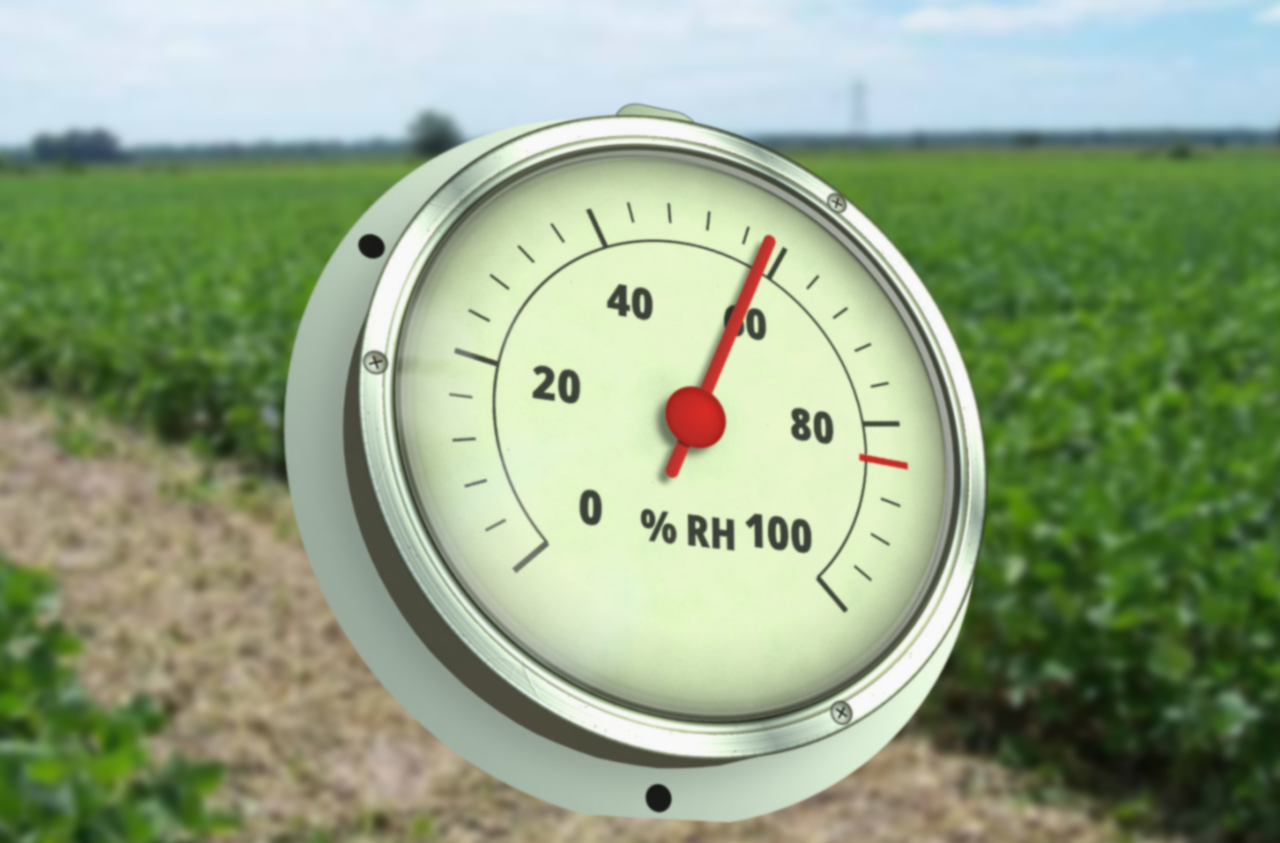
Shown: {"value": 58, "unit": "%"}
